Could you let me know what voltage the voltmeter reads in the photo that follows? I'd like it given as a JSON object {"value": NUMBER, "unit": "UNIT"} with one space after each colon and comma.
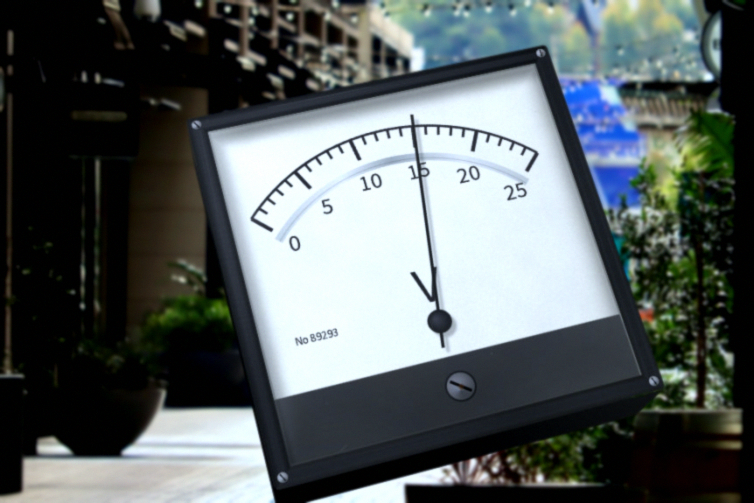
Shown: {"value": 15, "unit": "V"}
